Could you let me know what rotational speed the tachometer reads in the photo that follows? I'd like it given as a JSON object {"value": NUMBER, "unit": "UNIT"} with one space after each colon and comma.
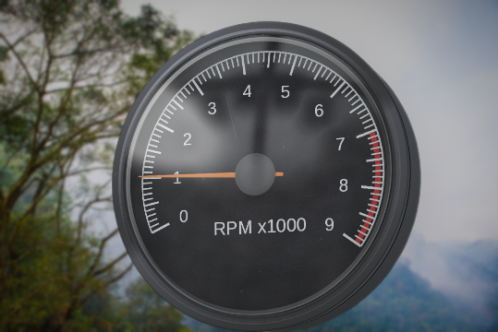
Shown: {"value": 1000, "unit": "rpm"}
